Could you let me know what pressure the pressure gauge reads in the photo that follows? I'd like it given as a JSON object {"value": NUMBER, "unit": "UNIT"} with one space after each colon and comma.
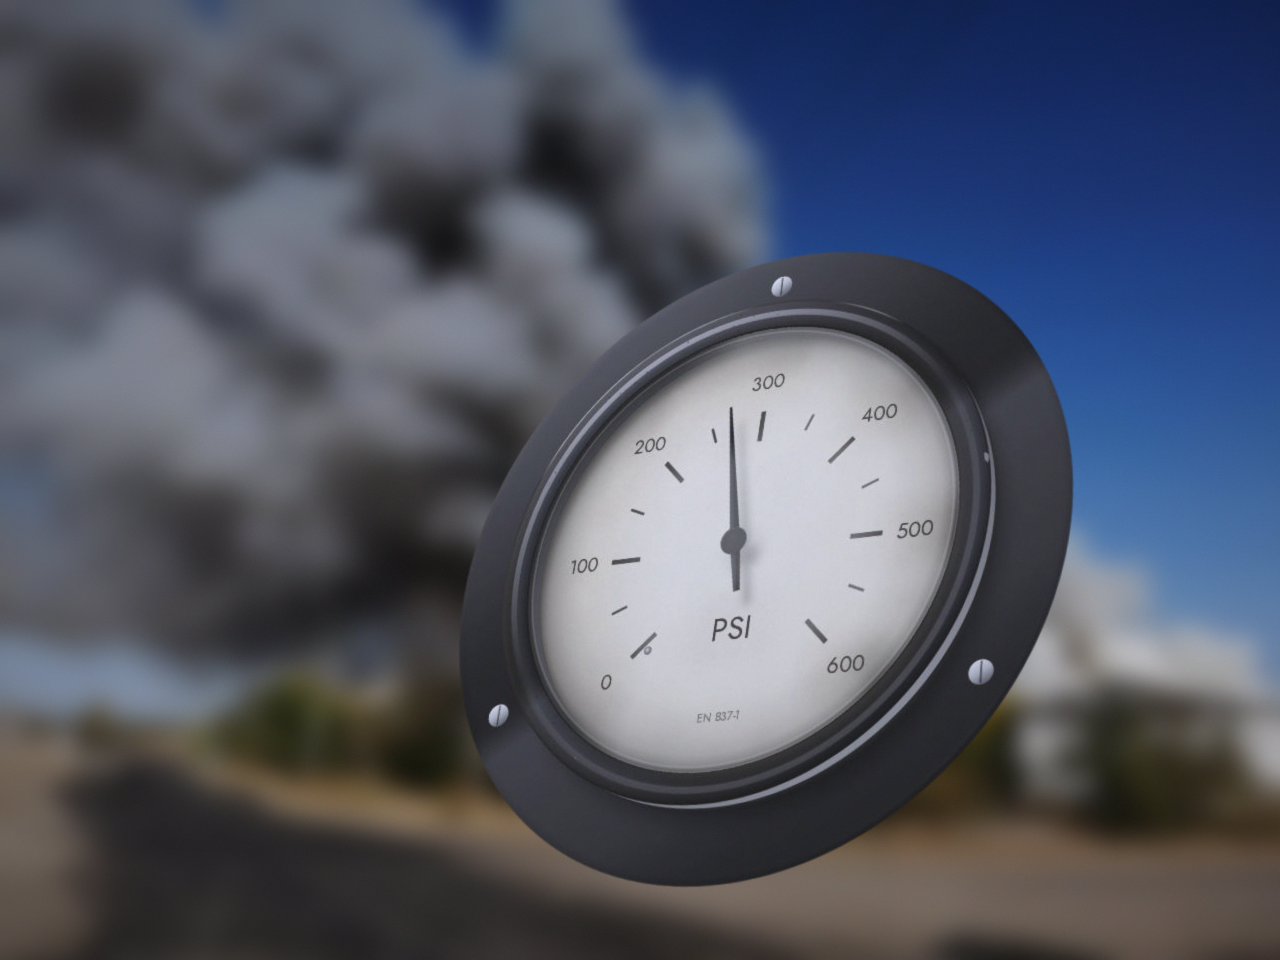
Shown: {"value": 275, "unit": "psi"}
